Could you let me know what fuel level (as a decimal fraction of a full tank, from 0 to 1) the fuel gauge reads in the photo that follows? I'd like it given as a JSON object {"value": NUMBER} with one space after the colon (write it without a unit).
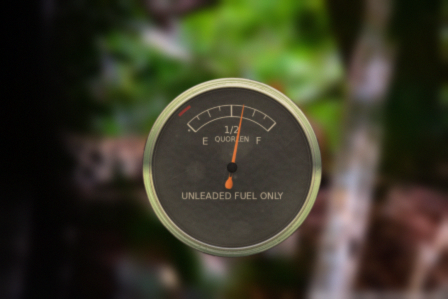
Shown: {"value": 0.625}
